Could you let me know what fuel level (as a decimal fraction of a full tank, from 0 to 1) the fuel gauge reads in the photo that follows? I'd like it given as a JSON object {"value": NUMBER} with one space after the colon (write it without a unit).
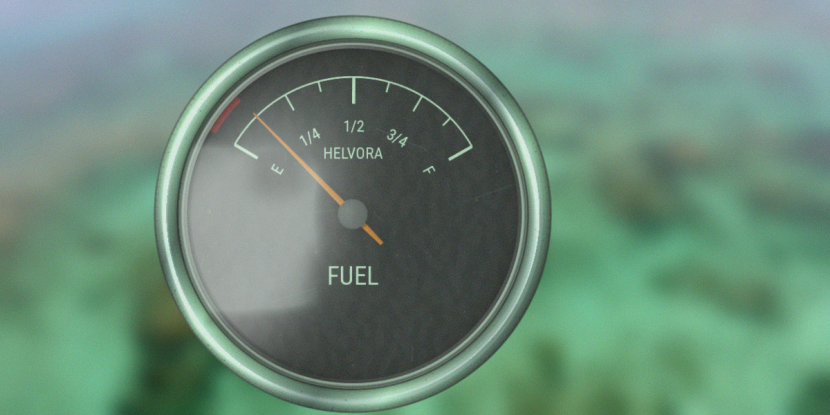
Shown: {"value": 0.125}
